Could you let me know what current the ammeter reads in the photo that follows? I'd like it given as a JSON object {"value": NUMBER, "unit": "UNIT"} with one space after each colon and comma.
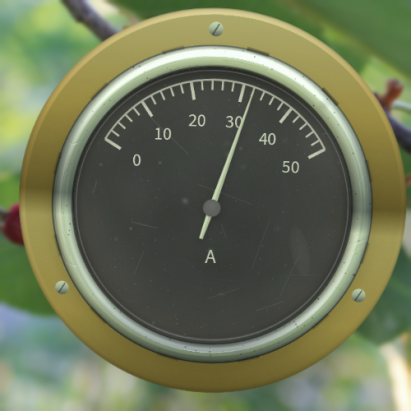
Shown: {"value": 32, "unit": "A"}
